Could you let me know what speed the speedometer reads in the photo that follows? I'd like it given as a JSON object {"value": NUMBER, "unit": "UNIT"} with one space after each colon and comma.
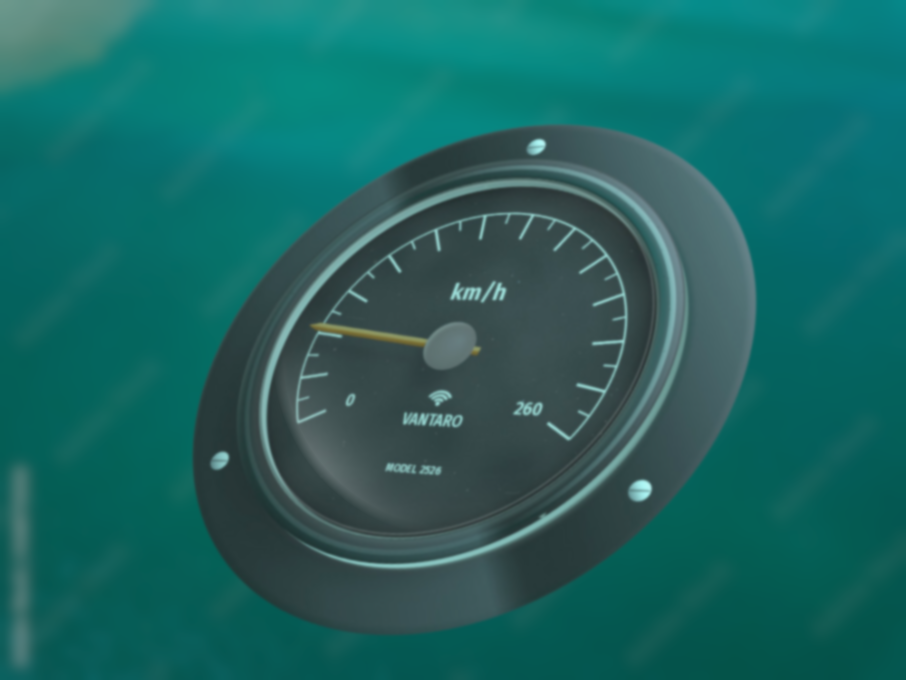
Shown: {"value": 40, "unit": "km/h"}
